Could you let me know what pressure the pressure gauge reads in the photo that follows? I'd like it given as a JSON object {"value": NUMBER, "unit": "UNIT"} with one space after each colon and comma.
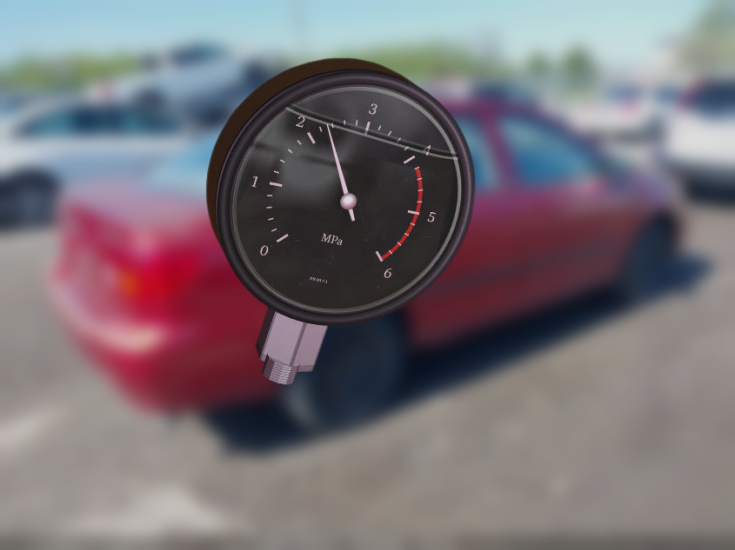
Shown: {"value": 2.3, "unit": "MPa"}
